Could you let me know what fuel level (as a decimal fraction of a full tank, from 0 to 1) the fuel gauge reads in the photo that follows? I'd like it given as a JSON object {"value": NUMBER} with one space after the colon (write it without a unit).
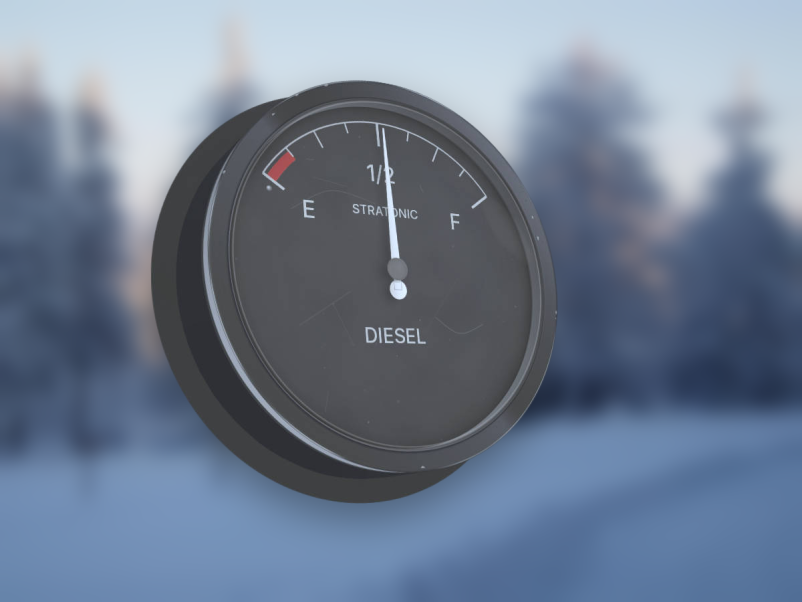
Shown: {"value": 0.5}
